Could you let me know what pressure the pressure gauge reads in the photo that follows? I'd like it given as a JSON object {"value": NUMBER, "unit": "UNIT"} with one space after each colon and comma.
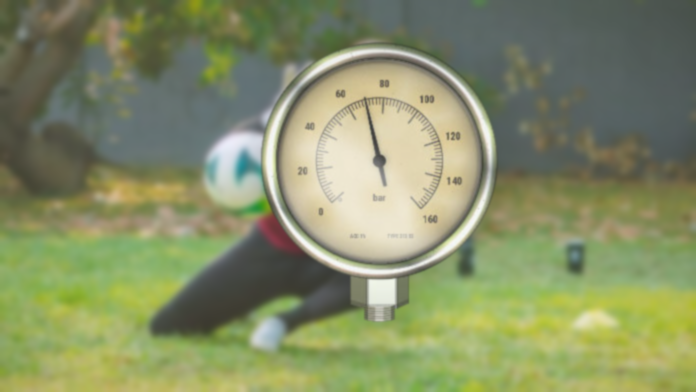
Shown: {"value": 70, "unit": "bar"}
